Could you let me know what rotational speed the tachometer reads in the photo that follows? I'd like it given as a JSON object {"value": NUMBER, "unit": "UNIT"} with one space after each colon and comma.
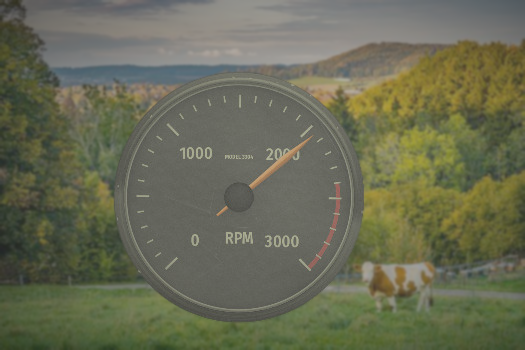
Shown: {"value": 2050, "unit": "rpm"}
